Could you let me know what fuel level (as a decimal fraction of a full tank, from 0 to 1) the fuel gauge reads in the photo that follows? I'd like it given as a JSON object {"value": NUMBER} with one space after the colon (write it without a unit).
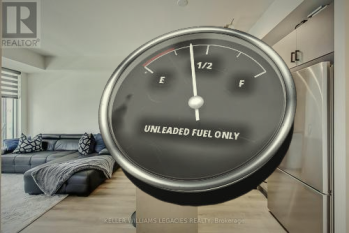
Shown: {"value": 0.375}
